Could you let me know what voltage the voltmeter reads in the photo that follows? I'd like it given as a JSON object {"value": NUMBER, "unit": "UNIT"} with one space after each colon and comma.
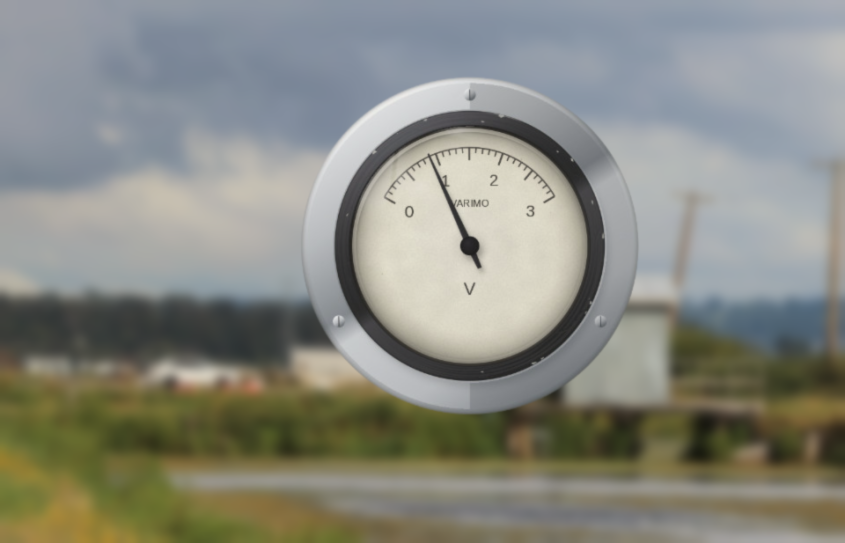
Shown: {"value": 0.9, "unit": "V"}
